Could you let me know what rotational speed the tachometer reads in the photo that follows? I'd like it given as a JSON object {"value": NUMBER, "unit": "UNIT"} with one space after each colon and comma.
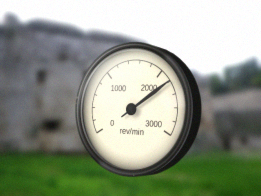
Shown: {"value": 2200, "unit": "rpm"}
